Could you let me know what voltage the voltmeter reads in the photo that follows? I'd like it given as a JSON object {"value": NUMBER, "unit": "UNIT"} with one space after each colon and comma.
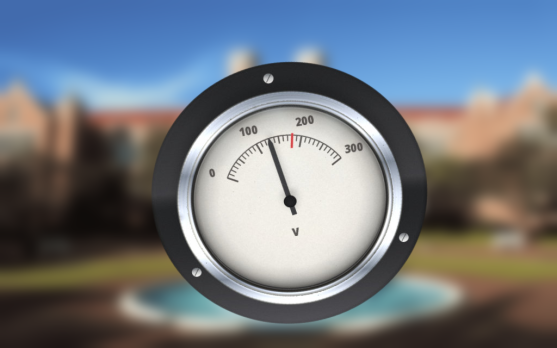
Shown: {"value": 130, "unit": "V"}
